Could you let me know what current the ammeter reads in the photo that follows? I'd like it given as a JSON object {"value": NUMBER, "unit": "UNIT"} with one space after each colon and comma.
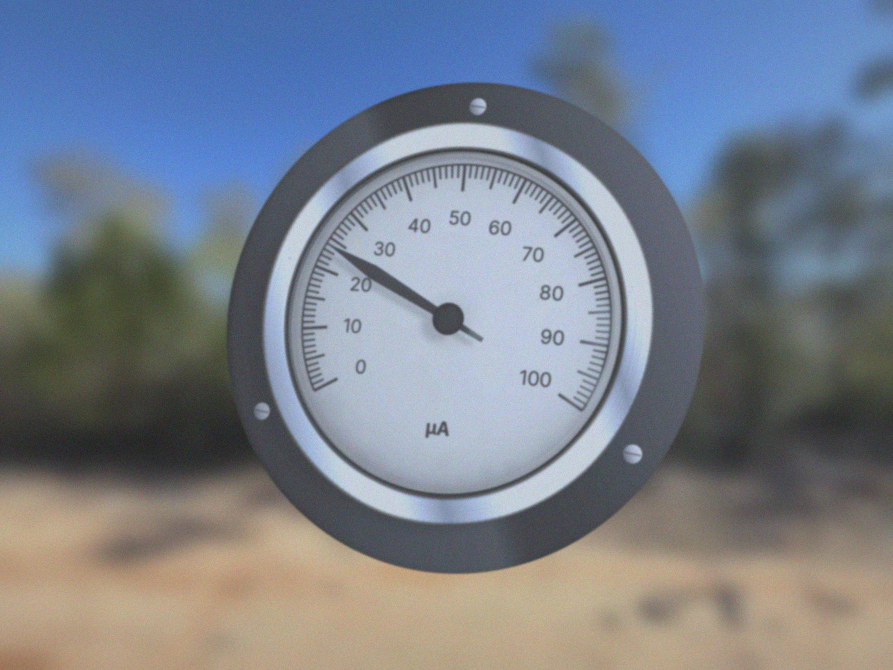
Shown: {"value": 24, "unit": "µA"}
